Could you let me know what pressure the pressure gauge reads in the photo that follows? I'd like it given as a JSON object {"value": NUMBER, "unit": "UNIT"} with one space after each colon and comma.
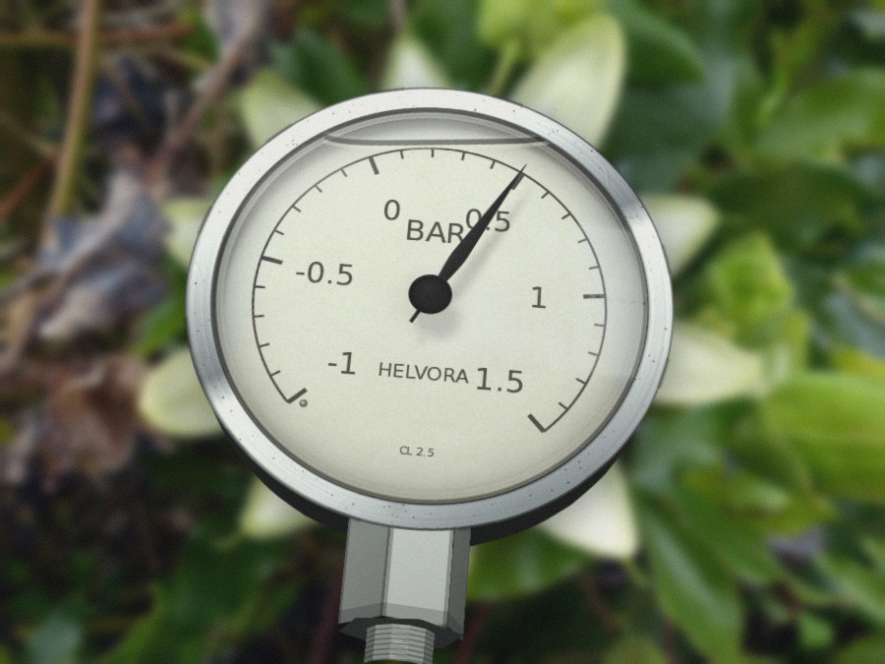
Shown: {"value": 0.5, "unit": "bar"}
